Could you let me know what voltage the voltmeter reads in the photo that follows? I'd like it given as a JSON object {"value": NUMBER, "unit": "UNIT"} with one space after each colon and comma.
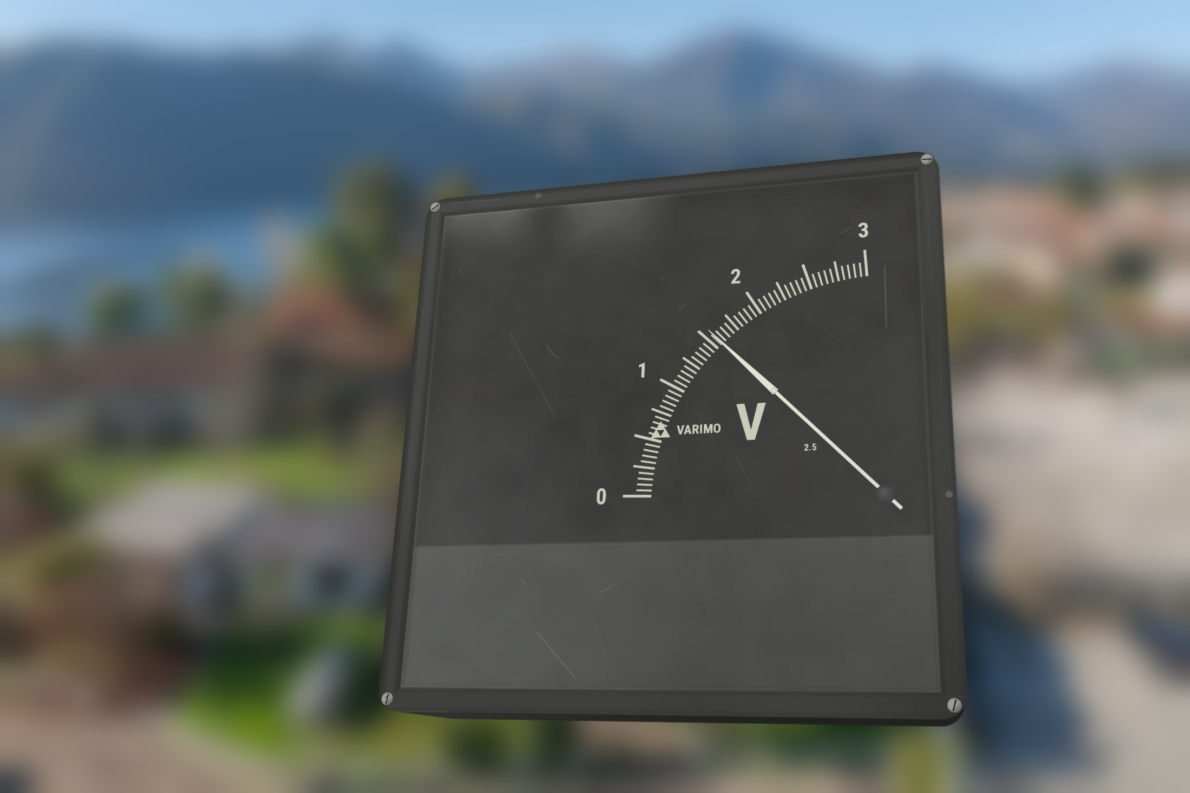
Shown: {"value": 1.55, "unit": "V"}
